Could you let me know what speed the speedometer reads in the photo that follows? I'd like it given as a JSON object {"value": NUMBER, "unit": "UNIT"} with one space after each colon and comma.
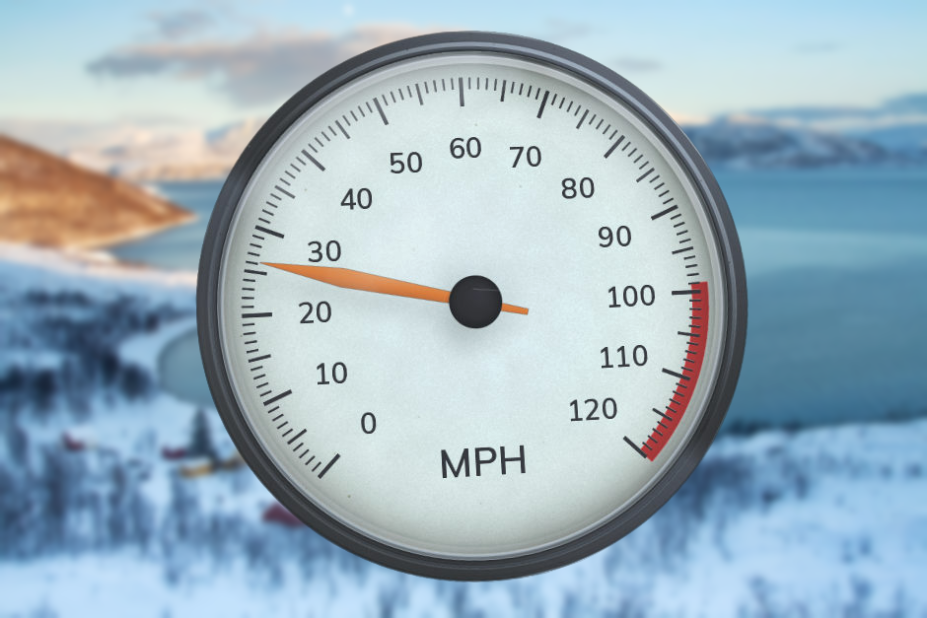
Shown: {"value": 26, "unit": "mph"}
